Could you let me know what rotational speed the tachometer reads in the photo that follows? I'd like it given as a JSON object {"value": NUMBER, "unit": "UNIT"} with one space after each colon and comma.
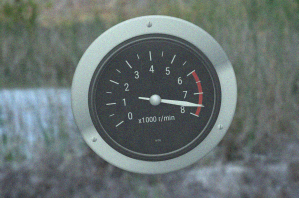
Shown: {"value": 7500, "unit": "rpm"}
